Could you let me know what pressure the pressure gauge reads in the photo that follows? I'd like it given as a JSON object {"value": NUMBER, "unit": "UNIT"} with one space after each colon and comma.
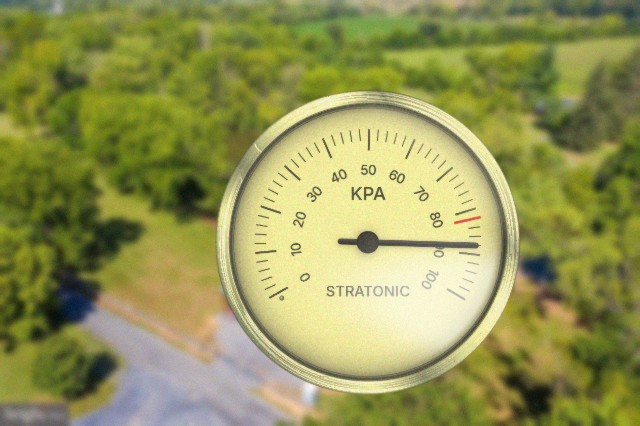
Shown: {"value": 88, "unit": "kPa"}
